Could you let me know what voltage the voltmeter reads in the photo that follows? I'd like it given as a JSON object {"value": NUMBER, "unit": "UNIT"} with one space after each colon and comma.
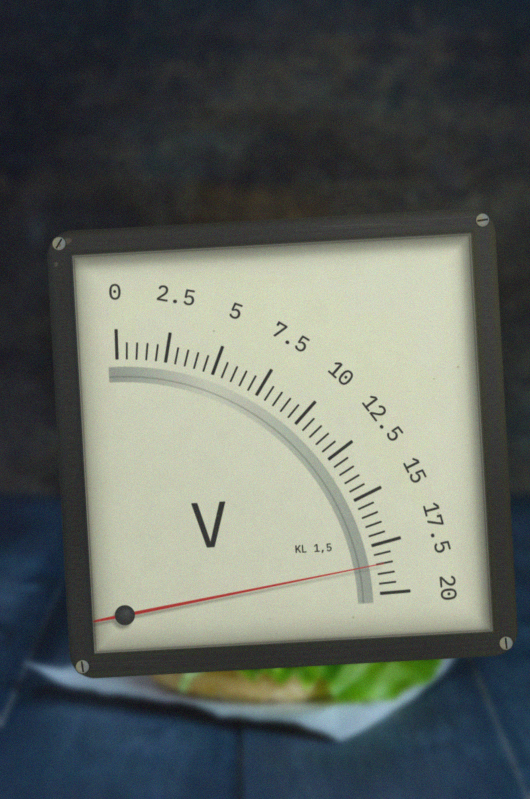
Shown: {"value": 18.5, "unit": "V"}
